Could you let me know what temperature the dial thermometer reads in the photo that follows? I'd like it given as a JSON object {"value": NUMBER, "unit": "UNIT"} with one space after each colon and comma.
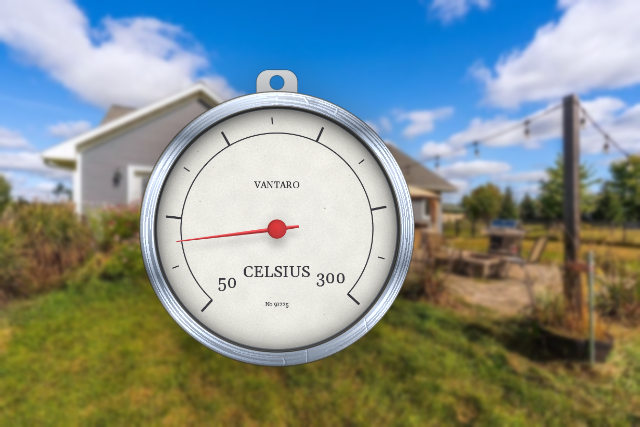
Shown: {"value": 87.5, "unit": "°C"}
